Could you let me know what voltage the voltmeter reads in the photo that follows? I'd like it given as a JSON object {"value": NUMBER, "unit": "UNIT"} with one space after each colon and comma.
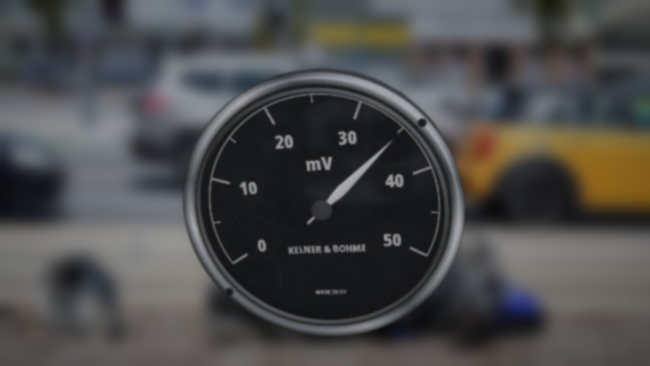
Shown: {"value": 35, "unit": "mV"}
